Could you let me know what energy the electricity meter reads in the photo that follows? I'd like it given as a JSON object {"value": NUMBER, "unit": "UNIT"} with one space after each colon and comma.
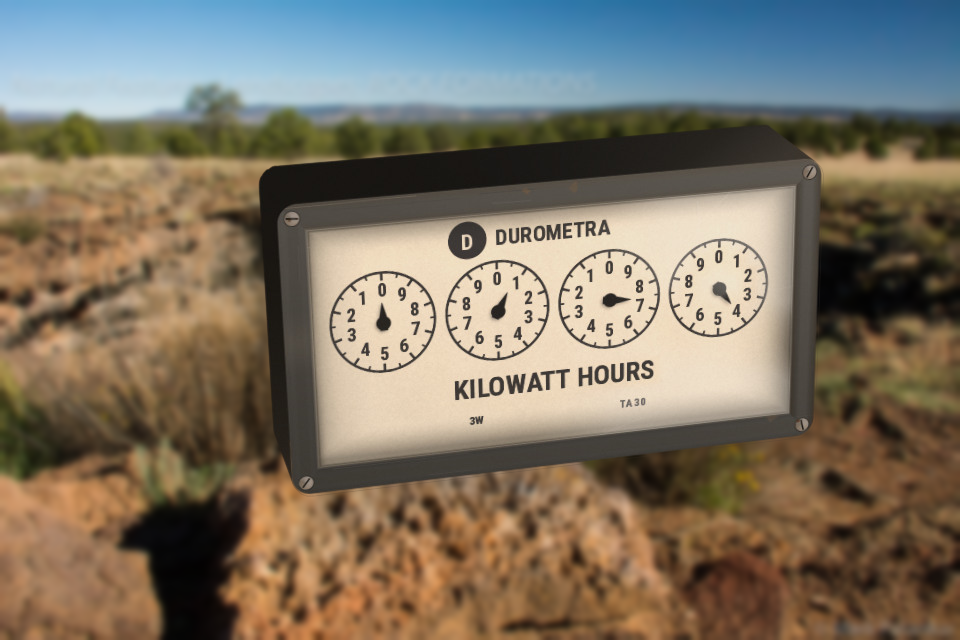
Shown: {"value": 74, "unit": "kWh"}
